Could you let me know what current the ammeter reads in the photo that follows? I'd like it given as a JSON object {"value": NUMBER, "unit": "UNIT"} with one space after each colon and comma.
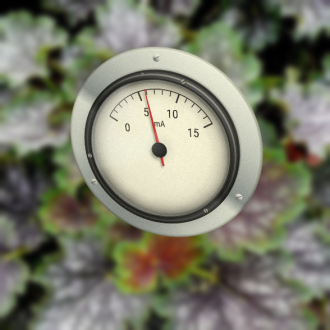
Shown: {"value": 6, "unit": "mA"}
